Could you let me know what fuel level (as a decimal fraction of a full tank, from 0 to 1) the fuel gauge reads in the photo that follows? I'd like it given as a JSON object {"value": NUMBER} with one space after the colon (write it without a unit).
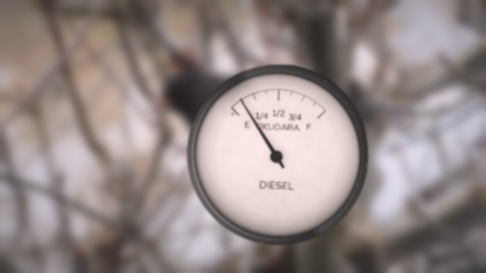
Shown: {"value": 0.125}
